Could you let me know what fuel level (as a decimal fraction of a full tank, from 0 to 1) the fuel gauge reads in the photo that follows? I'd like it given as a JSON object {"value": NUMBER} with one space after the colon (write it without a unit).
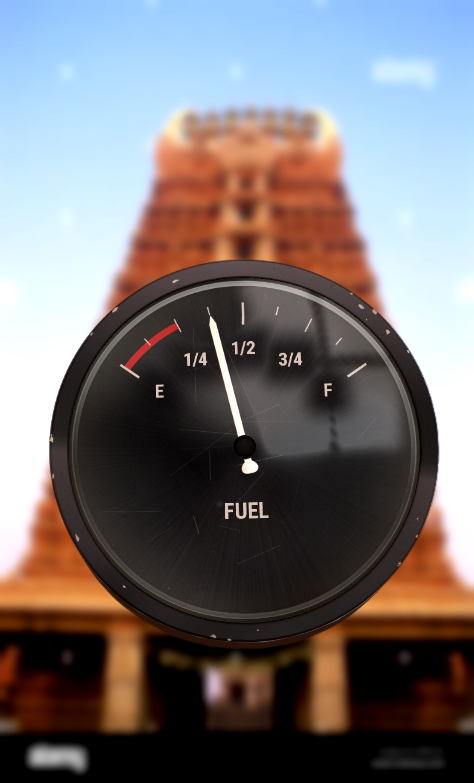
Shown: {"value": 0.375}
